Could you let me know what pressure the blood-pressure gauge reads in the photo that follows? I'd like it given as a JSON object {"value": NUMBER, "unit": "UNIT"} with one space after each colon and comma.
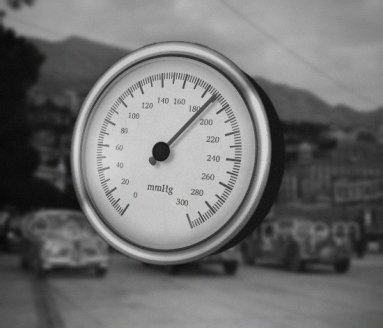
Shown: {"value": 190, "unit": "mmHg"}
